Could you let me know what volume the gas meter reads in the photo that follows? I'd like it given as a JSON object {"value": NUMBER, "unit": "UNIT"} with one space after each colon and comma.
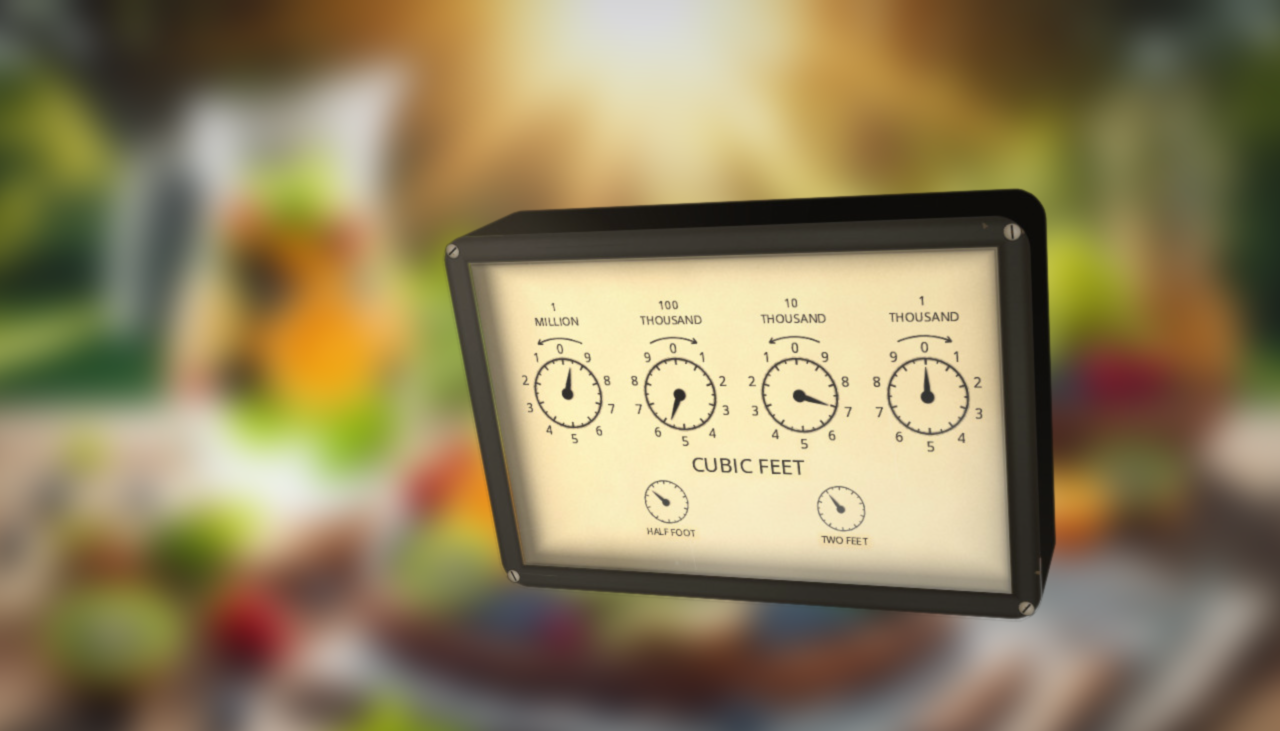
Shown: {"value": 957000, "unit": "ft³"}
